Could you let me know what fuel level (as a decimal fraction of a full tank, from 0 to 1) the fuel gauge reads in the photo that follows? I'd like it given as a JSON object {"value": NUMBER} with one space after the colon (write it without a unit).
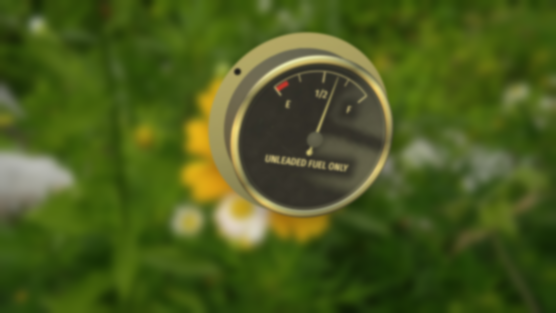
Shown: {"value": 0.625}
